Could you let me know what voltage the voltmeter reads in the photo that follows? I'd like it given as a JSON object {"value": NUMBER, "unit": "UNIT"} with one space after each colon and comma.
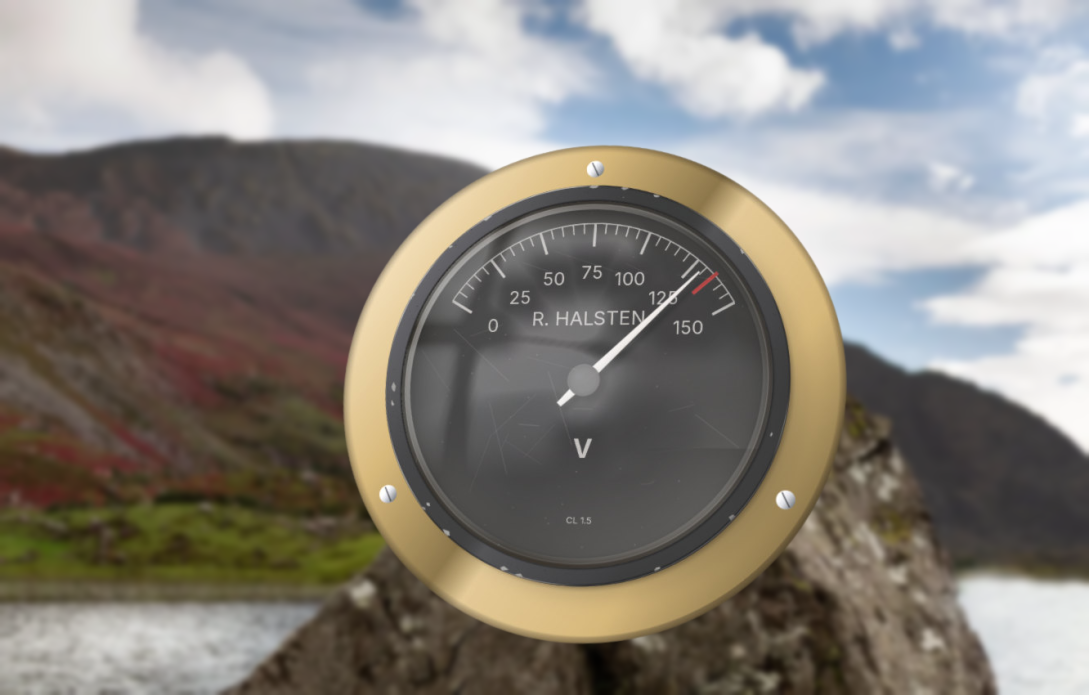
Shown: {"value": 130, "unit": "V"}
